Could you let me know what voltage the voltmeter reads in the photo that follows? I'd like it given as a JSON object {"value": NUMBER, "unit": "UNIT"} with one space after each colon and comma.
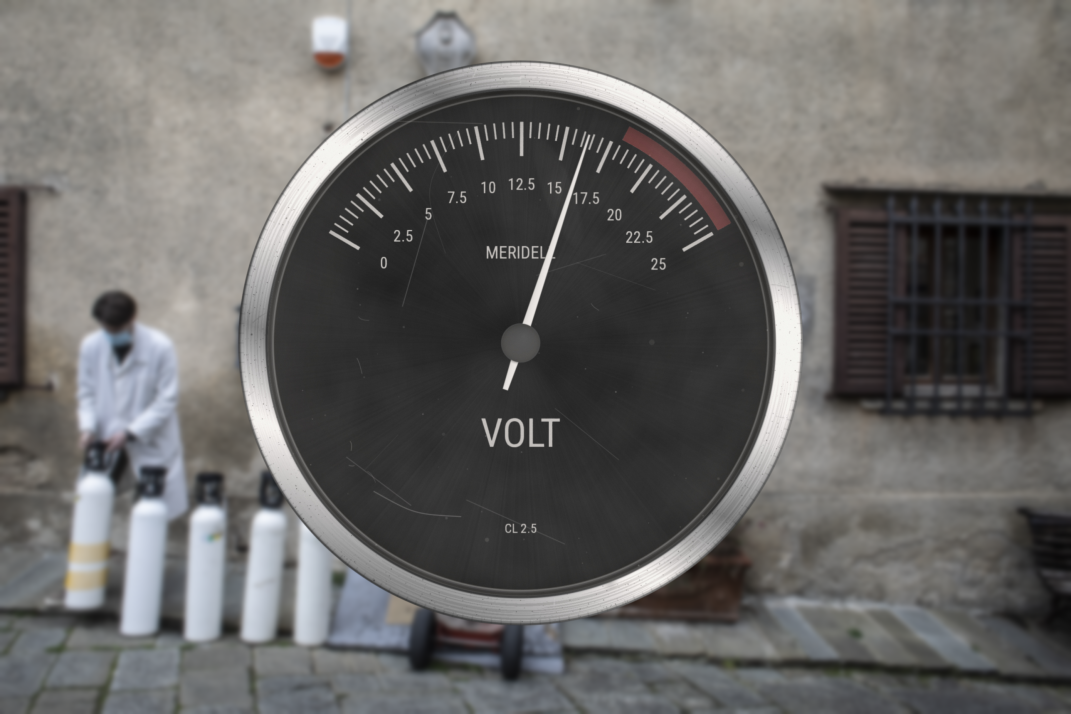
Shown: {"value": 16.25, "unit": "V"}
